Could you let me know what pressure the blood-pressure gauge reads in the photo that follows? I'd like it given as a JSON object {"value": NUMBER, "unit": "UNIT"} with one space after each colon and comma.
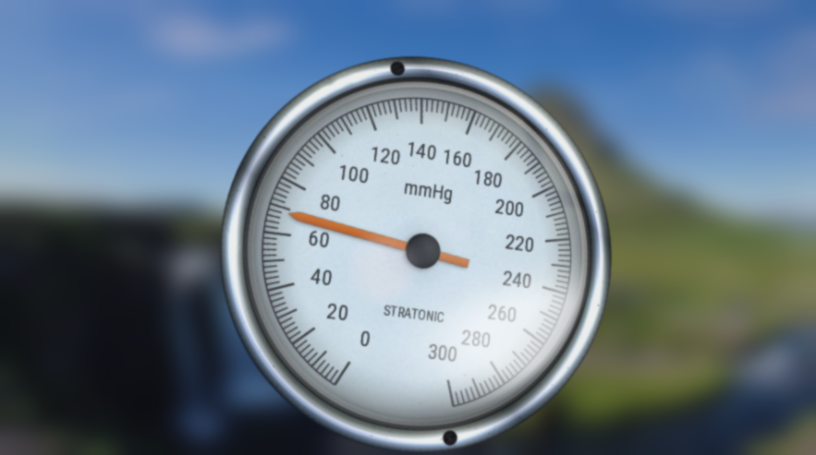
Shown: {"value": 68, "unit": "mmHg"}
